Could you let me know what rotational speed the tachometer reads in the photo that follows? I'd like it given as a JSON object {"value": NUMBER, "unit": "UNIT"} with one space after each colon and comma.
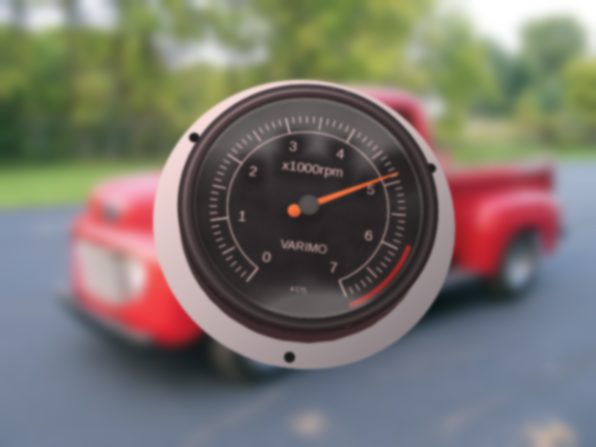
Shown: {"value": 4900, "unit": "rpm"}
